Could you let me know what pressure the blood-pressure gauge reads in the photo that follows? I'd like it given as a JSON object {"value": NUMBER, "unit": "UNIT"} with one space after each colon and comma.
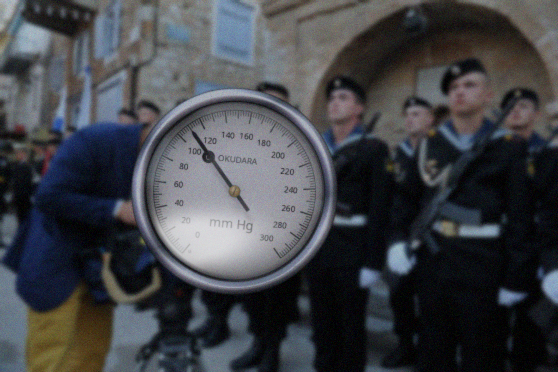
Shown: {"value": 110, "unit": "mmHg"}
